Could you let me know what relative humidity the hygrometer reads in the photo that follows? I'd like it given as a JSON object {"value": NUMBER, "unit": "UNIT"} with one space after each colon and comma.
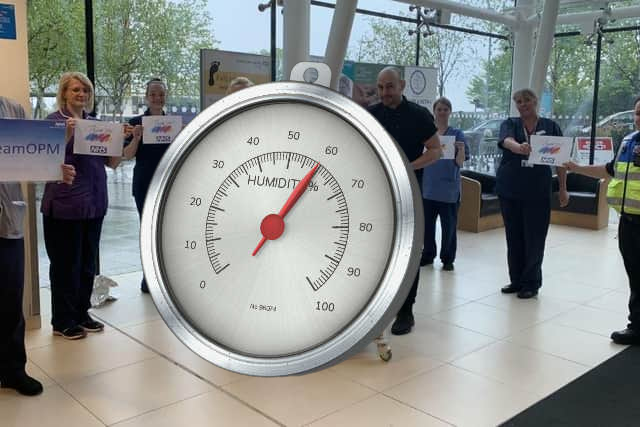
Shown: {"value": 60, "unit": "%"}
